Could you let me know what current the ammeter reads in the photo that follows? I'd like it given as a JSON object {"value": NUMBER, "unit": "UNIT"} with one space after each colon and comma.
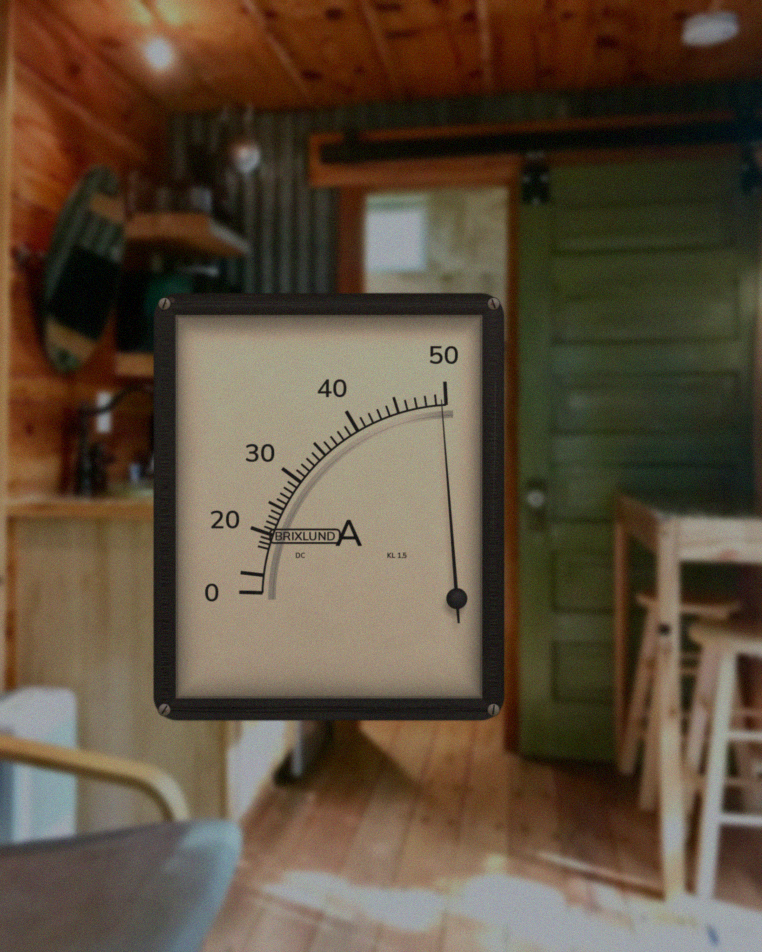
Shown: {"value": 49.5, "unit": "A"}
